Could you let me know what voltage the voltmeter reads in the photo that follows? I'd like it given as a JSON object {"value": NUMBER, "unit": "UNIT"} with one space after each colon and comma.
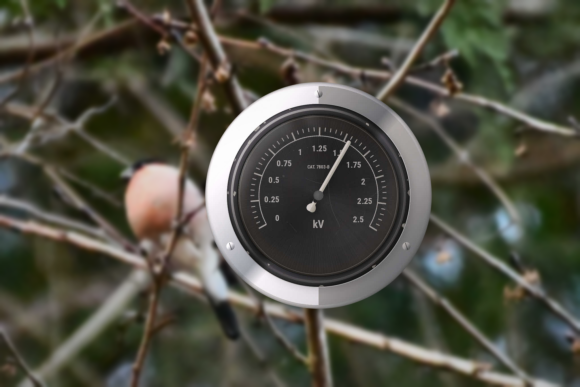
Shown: {"value": 1.55, "unit": "kV"}
